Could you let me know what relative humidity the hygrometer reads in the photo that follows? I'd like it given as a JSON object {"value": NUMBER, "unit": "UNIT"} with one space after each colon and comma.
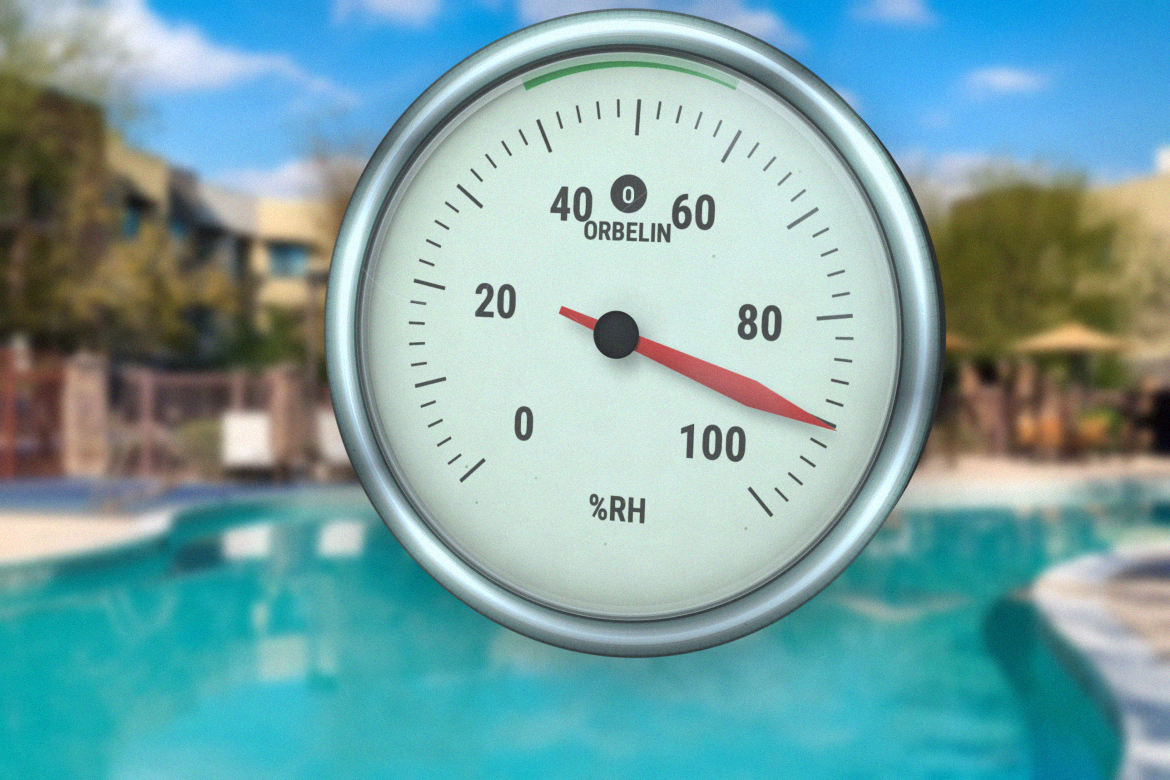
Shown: {"value": 90, "unit": "%"}
